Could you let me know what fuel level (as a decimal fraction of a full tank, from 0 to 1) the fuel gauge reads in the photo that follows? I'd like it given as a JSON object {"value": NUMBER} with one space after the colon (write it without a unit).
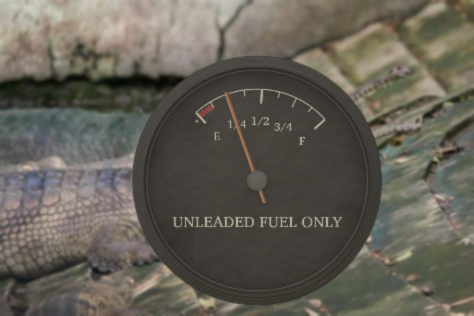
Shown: {"value": 0.25}
